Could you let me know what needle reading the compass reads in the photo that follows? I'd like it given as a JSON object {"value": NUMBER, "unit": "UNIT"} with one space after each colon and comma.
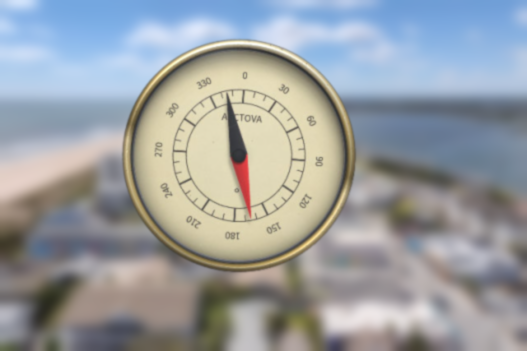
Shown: {"value": 165, "unit": "°"}
